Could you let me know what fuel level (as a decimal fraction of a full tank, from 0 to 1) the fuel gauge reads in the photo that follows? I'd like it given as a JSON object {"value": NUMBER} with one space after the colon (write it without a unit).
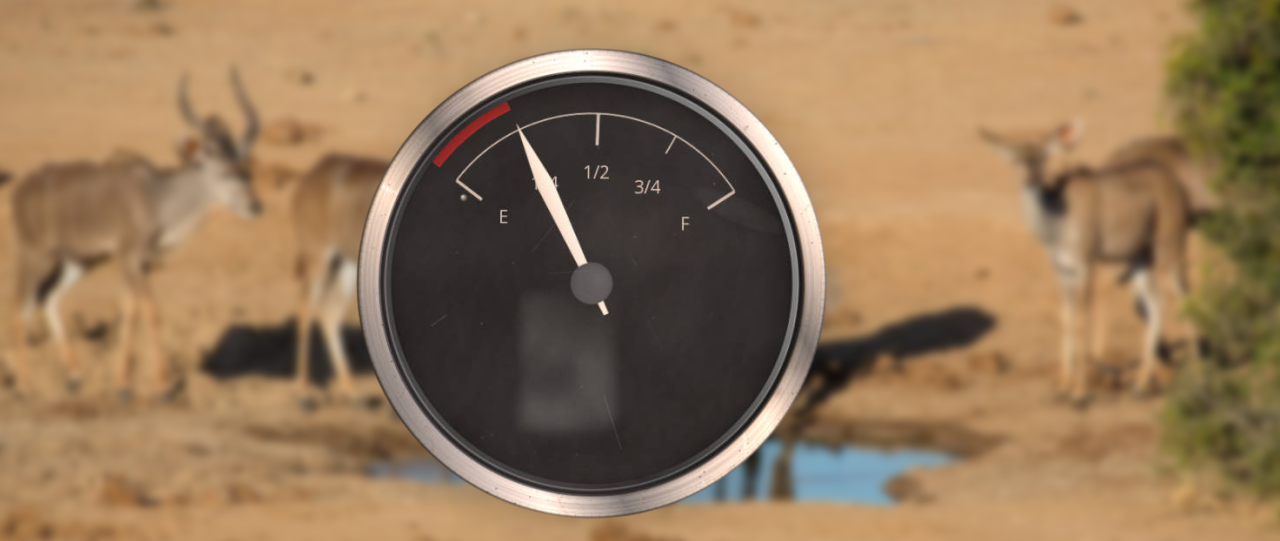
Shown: {"value": 0.25}
